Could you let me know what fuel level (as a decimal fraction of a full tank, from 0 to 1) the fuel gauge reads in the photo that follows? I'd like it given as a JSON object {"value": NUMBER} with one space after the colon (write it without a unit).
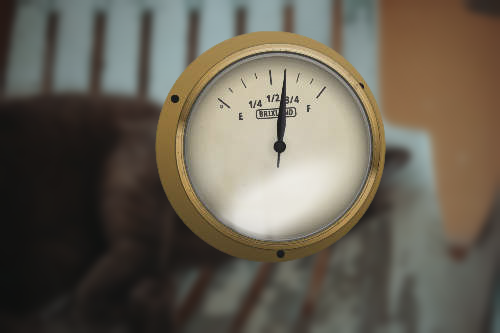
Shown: {"value": 0.625}
